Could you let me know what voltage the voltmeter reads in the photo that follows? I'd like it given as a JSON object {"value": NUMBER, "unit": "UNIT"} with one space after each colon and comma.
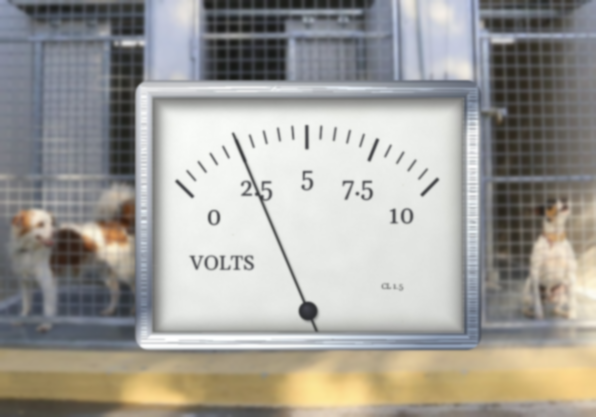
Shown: {"value": 2.5, "unit": "V"}
